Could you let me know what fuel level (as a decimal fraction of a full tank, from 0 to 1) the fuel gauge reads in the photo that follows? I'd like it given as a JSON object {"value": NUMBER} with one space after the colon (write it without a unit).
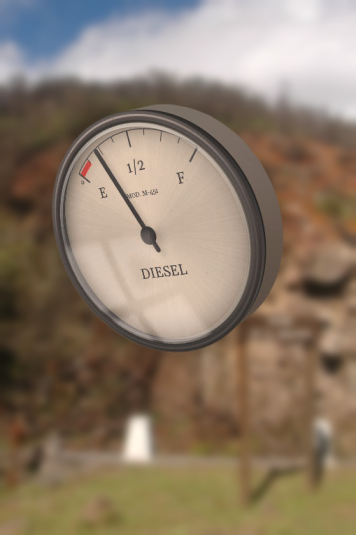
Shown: {"value": 0.25}
